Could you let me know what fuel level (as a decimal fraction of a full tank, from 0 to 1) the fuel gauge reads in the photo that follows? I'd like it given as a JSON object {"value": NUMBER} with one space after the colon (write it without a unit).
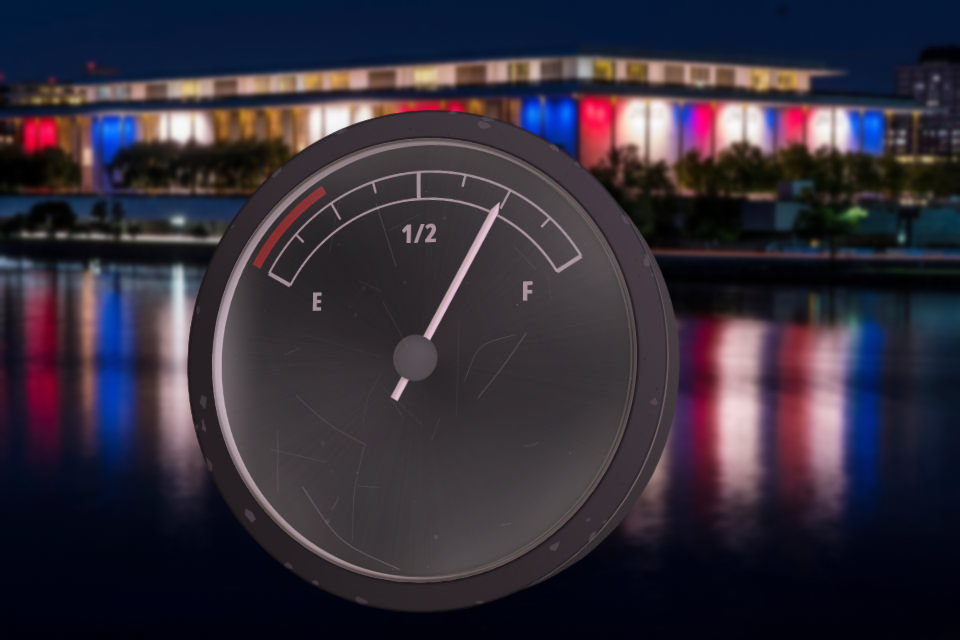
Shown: {"value": 0.75}
